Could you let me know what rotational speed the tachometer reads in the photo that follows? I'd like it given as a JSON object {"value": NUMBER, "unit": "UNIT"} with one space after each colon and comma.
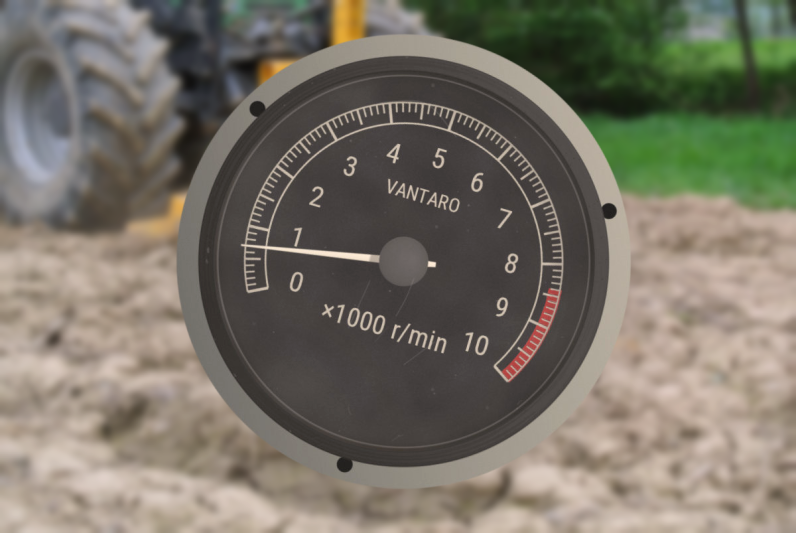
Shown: {"value": 700, "unit": "rpm"}
